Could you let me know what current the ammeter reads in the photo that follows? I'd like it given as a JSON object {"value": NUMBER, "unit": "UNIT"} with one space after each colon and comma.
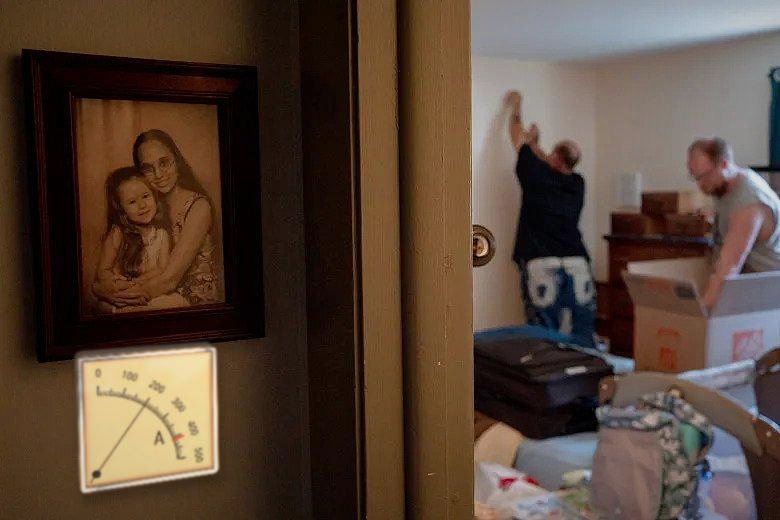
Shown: {"value": 200, "unit": "A"}
